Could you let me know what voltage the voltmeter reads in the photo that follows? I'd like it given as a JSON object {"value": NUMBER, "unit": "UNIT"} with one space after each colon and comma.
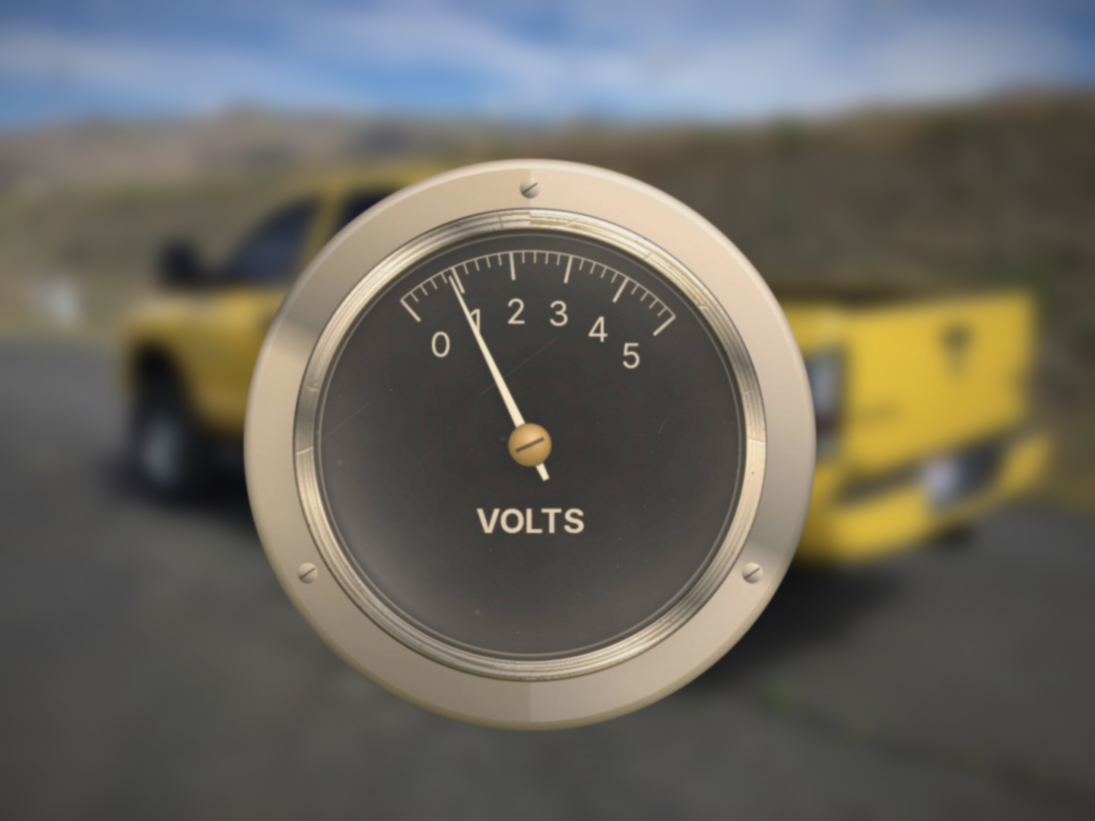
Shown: {"value": 0.9, "unit": "V"}
